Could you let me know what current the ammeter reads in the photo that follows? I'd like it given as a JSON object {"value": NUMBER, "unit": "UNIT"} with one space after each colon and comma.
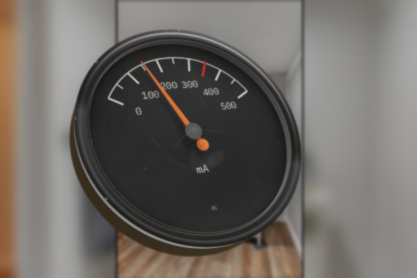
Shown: {"value": 150, "unit": "mA"}
